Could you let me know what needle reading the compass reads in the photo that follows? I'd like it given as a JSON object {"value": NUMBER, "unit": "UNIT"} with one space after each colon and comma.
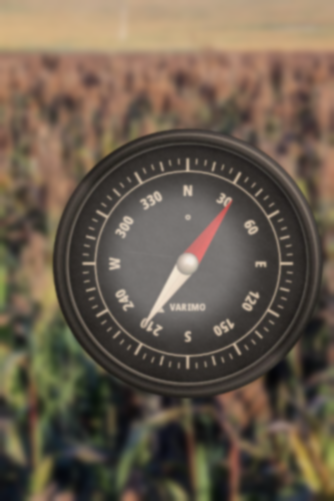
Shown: {"value": 35, "unit": "°"}
